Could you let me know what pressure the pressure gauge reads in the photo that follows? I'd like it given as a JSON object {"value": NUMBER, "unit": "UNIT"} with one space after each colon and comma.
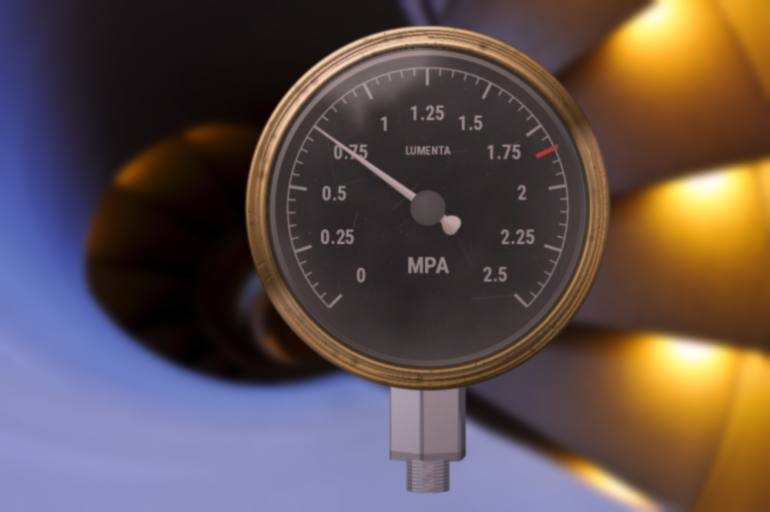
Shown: {"value": 0.75, "unit": "MPa"}
